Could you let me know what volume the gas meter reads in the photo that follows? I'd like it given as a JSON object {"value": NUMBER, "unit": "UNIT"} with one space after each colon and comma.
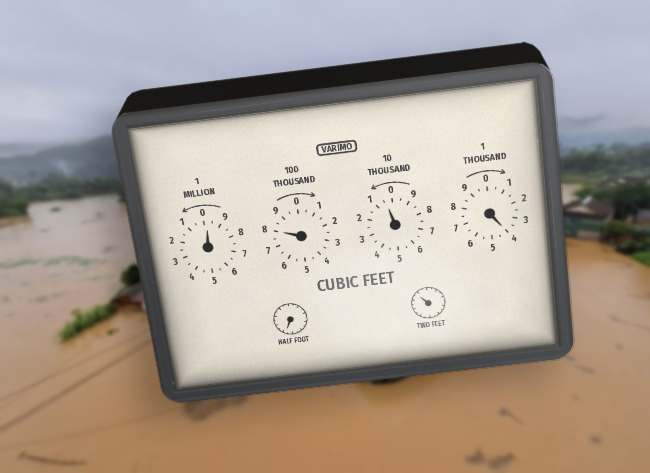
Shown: {"value": 980400, "unit": "ft³"}
